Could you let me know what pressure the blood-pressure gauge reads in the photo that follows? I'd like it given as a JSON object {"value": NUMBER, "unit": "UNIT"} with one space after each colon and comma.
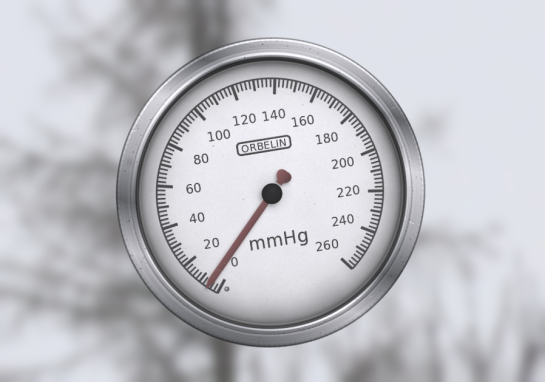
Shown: {"value": 6, "unit": "mmHg"}
